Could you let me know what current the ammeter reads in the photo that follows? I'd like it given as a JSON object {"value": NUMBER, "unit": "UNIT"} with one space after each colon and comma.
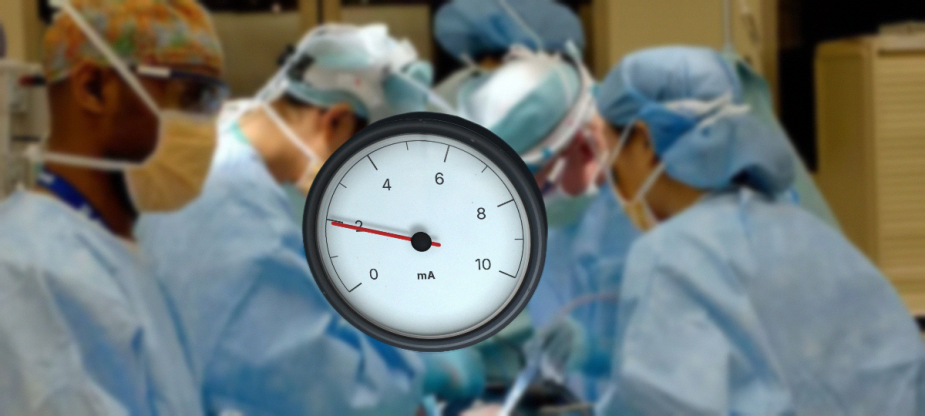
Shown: {"value": 2, "unit": "mA"}
